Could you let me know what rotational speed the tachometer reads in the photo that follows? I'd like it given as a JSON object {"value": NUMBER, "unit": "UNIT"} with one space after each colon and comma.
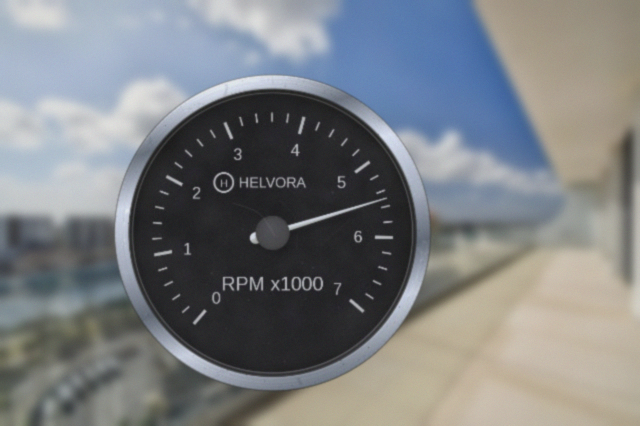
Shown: {"value": 5500, "unit": "rpm"}
